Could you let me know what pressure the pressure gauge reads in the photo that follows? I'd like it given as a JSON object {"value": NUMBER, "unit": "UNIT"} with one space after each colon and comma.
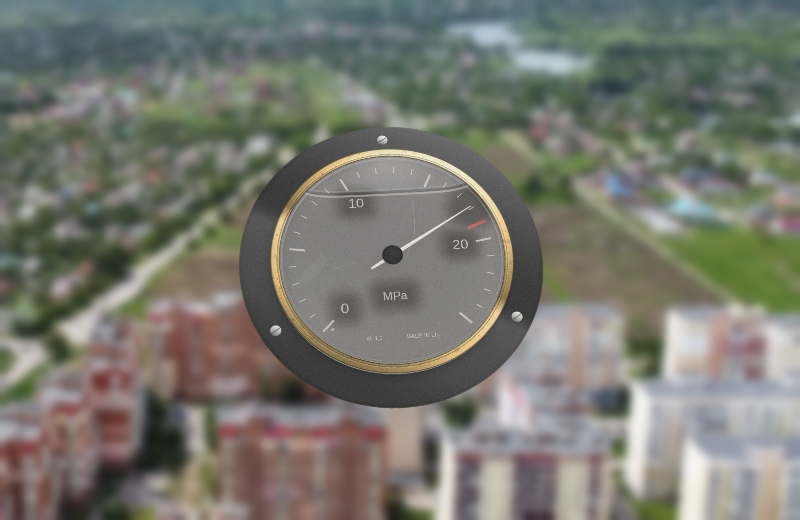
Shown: {"value": 18, "unit": "MPa"}
